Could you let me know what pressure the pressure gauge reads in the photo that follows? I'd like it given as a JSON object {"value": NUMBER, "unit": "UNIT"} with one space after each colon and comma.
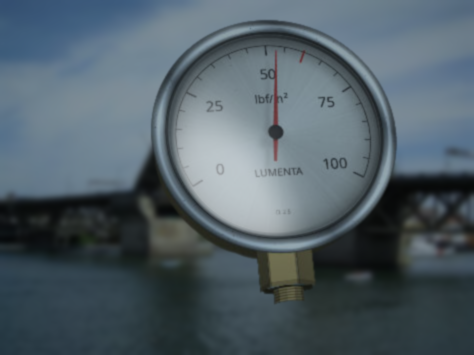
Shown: {"value": 52.5, "unit": "psi"}
